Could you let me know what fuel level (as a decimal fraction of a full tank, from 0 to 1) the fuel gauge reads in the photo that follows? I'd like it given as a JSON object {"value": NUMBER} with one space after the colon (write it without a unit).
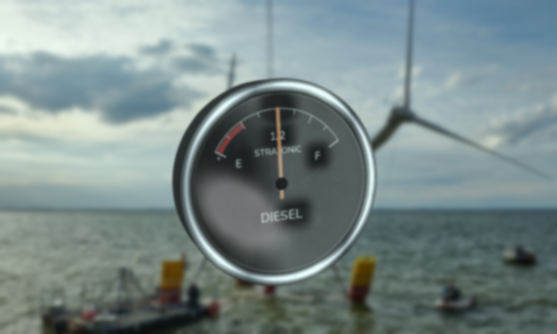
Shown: {"value": 0.5}
